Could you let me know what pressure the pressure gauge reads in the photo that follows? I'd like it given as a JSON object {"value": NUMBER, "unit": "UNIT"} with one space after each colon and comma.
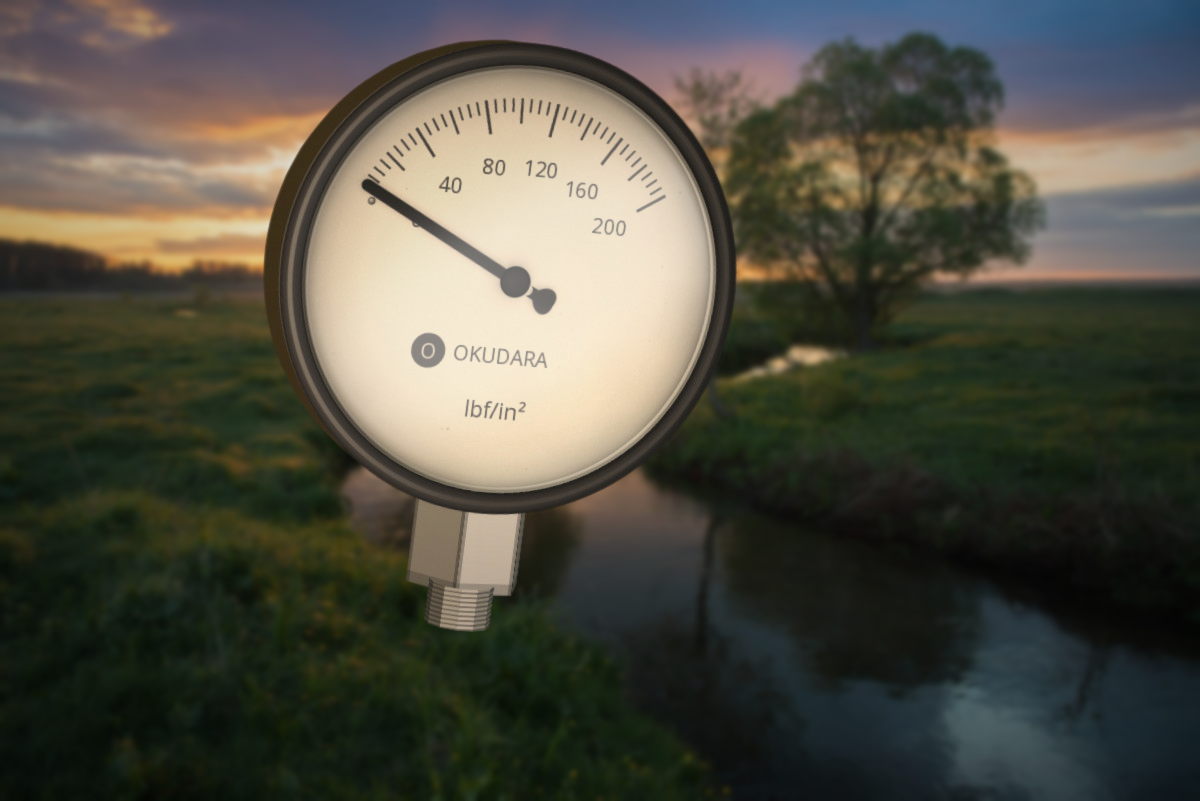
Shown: {"value": 0, "unit": "psi"}
